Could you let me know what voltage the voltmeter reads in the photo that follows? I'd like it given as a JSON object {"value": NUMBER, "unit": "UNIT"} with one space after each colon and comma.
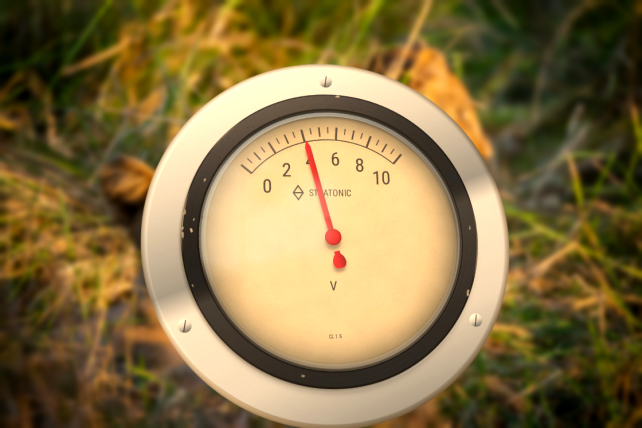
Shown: {"value": 4, "unit": "V"}
